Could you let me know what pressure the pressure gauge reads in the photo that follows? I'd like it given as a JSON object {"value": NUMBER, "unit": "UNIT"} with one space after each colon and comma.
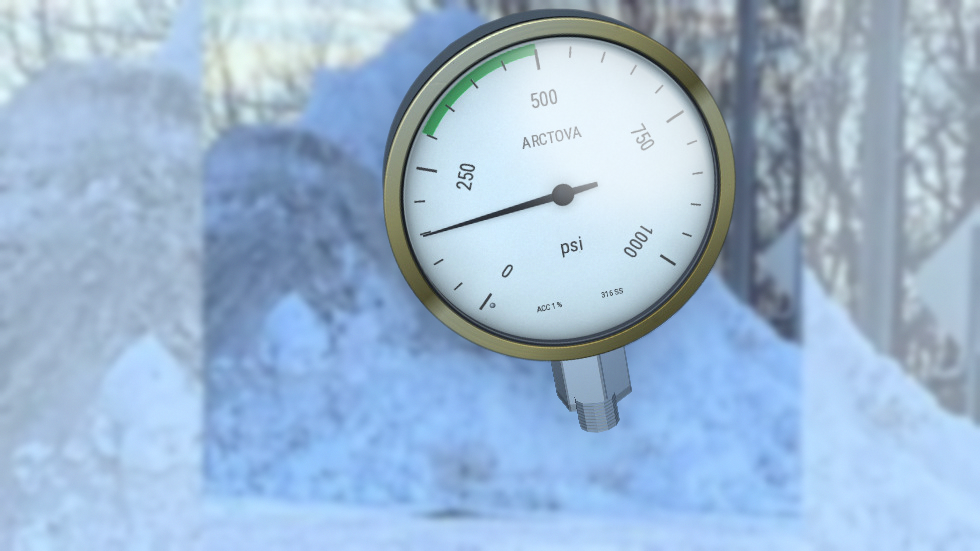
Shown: {"value": 150, "unit": "psi"}
